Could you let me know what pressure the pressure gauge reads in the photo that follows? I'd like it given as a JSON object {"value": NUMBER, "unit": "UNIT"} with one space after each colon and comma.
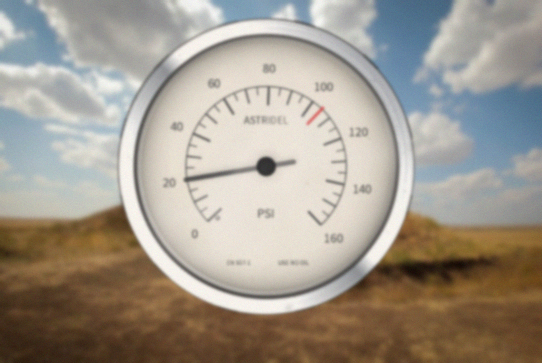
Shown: {"value": 20, "unit": "psi"}
